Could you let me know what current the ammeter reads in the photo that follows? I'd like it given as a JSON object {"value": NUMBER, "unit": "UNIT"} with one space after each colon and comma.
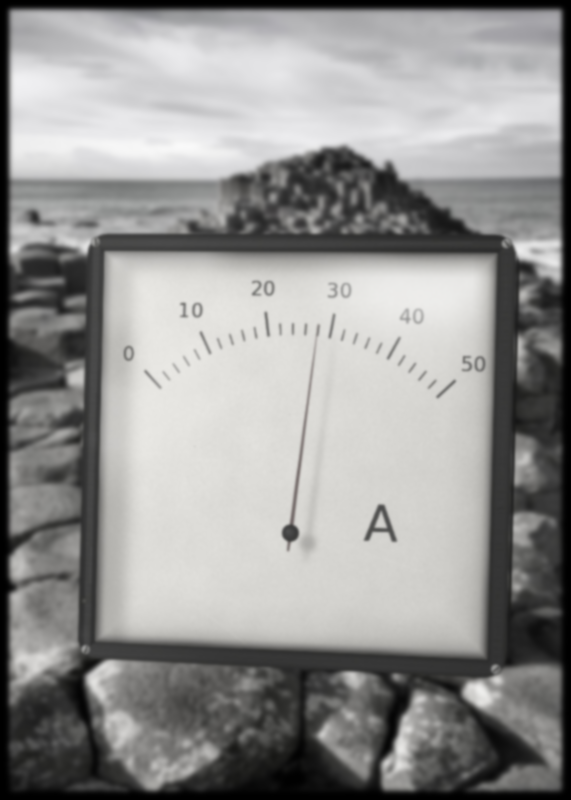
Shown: {"value": 28, "unit": "A"}
